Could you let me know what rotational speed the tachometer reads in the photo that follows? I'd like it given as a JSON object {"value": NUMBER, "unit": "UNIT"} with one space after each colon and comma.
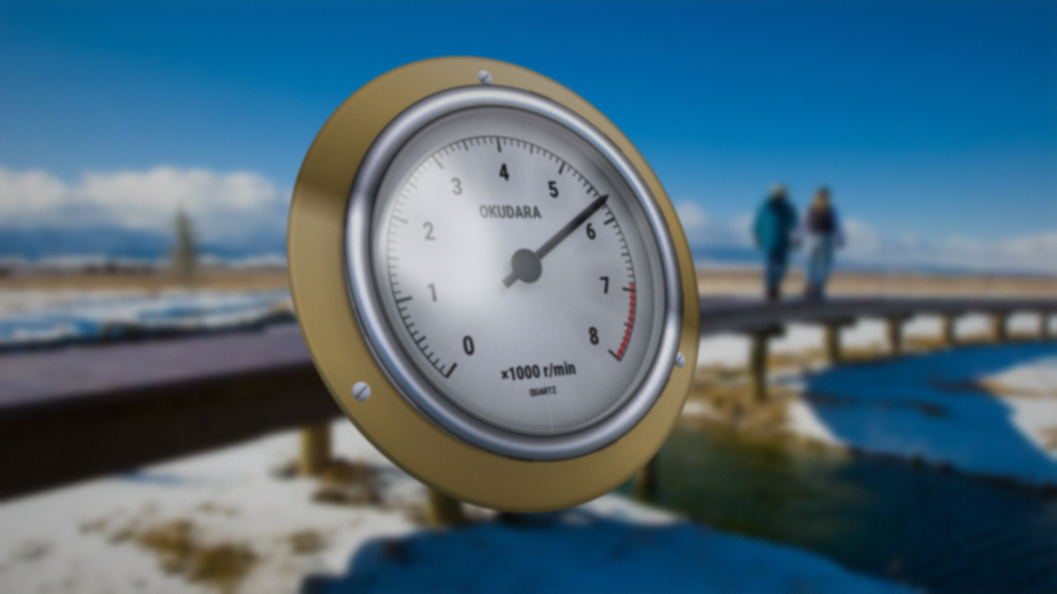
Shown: {"value": 5700, "unit": "rpm"}
